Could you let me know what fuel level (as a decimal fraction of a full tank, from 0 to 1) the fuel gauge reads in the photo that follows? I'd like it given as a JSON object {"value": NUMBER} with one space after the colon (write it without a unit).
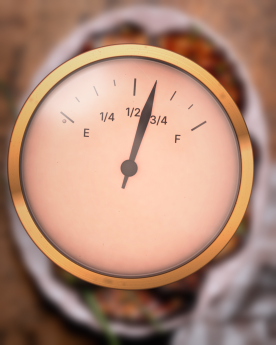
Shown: {"value": 0.625}
